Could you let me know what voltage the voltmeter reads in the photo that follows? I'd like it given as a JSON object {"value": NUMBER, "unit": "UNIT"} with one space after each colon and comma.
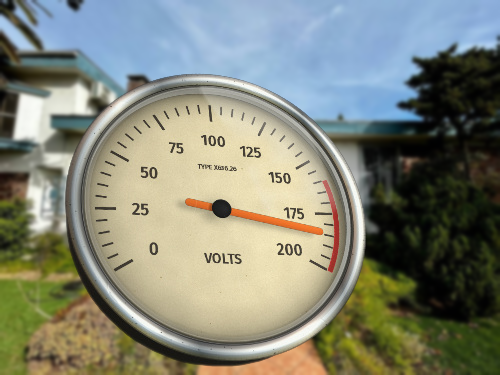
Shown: {"value": 185, "unit": "V"}
